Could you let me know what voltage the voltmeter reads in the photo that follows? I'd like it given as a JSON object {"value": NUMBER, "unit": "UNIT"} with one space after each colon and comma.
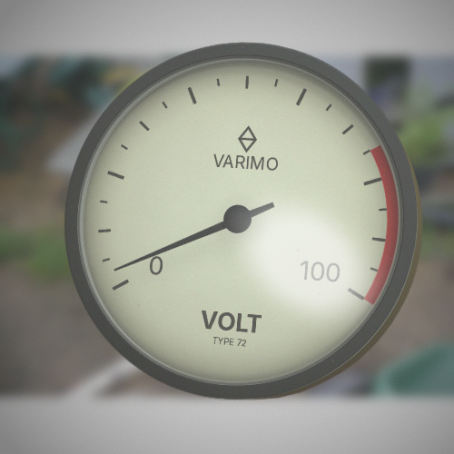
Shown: {"value": 2.5, "unit": "V"}
